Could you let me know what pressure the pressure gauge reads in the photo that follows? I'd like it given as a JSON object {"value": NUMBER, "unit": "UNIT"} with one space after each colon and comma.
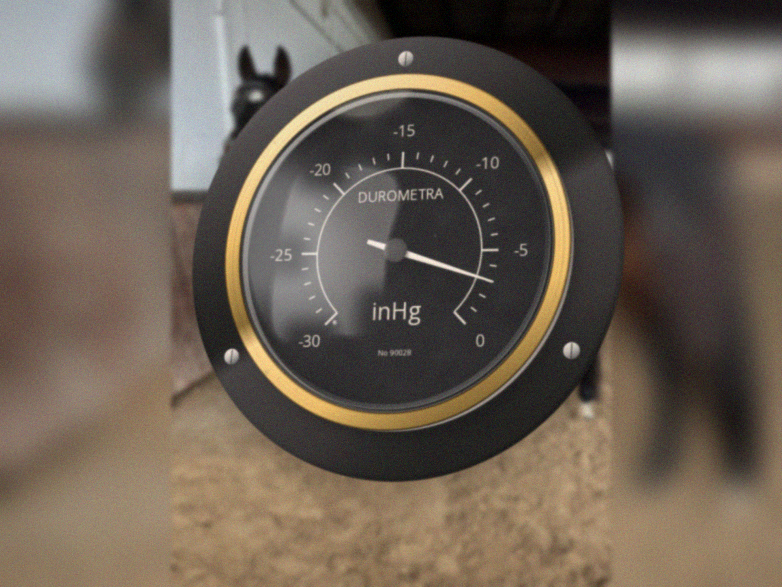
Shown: {"value": -3, "unit": "inHg"}
